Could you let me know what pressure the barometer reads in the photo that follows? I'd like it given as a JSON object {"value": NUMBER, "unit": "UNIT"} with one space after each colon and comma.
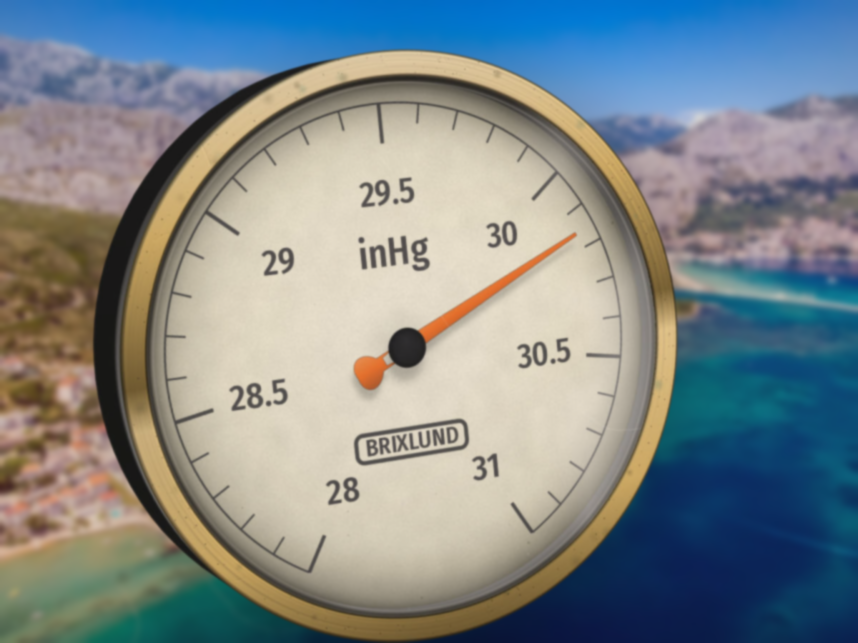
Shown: {"value": 30.15, "unit": "inHg"}
